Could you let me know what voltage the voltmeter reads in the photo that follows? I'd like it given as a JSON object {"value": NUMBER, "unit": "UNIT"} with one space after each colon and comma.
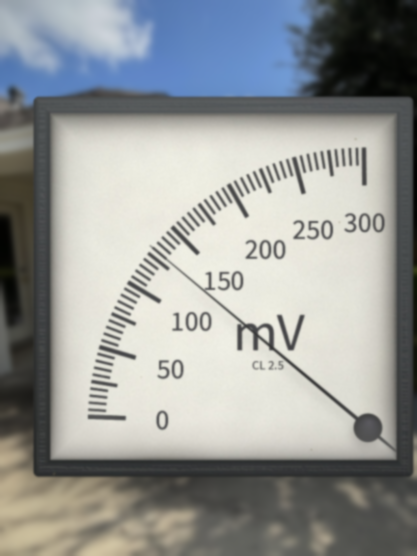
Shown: {"value": 130, "unit": "mV"}
